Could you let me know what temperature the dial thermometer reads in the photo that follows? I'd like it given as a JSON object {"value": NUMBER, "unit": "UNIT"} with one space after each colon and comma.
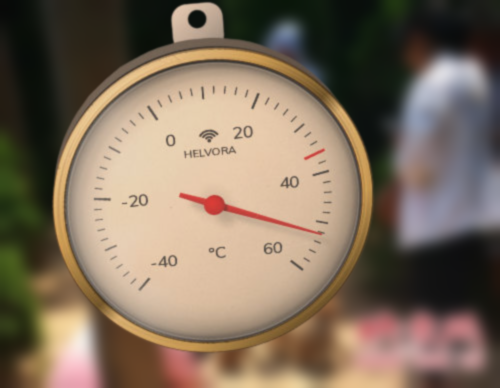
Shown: {"value": 52, "unit": "°C"}
